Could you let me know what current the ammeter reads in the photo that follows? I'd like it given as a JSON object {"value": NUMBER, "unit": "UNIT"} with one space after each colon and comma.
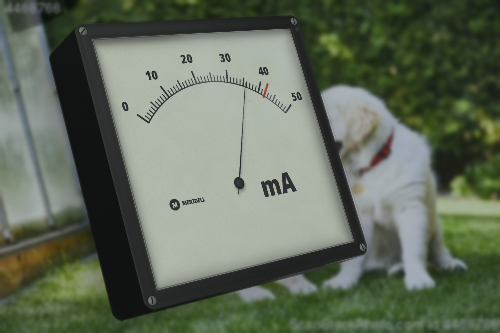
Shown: {"value": 35, "unit": "mA"}
